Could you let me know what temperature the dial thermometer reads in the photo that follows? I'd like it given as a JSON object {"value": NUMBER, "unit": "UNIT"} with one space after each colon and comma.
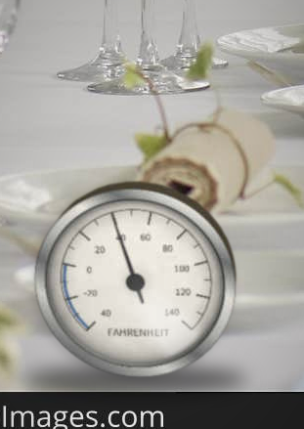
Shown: {"value": 40, "unit": "°F"}
